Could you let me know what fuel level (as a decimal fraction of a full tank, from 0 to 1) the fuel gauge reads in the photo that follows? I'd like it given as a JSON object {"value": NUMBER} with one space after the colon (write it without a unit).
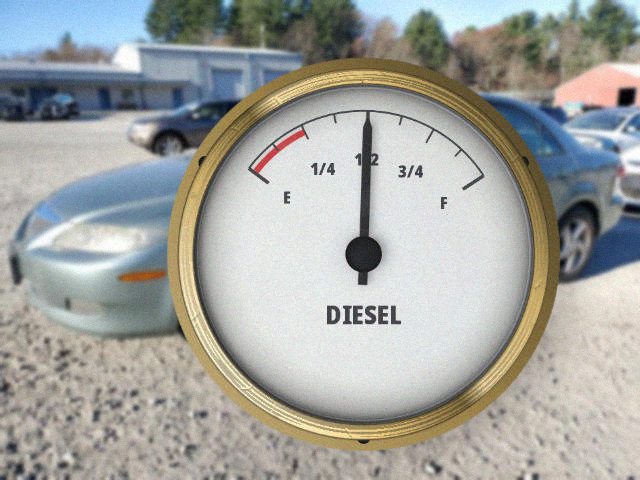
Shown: {"value": 0.5}
